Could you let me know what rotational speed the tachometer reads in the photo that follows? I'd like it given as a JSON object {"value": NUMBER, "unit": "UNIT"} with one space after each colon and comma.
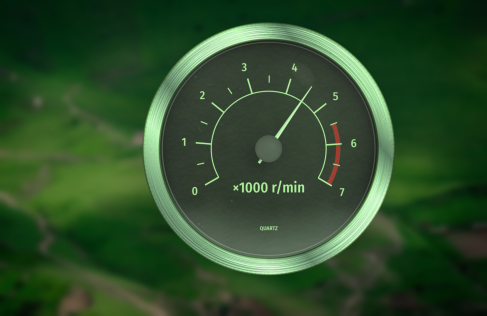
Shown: {"value": 4500, "unit": "rpm"}
